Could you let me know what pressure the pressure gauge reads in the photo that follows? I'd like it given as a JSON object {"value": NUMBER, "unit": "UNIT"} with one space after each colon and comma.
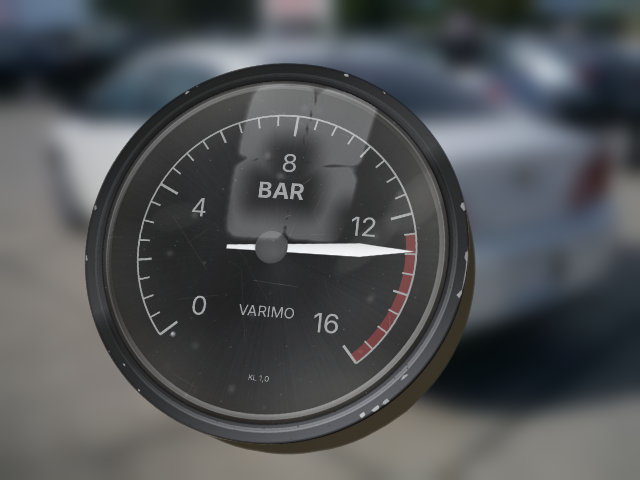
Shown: {"value": 13, "unit": "bar"}
